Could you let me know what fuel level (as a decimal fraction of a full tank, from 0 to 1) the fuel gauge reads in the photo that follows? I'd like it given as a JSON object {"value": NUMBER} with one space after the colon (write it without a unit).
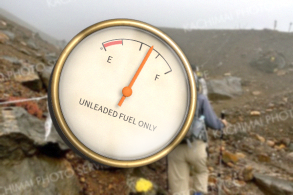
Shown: {"value": 0.625}
